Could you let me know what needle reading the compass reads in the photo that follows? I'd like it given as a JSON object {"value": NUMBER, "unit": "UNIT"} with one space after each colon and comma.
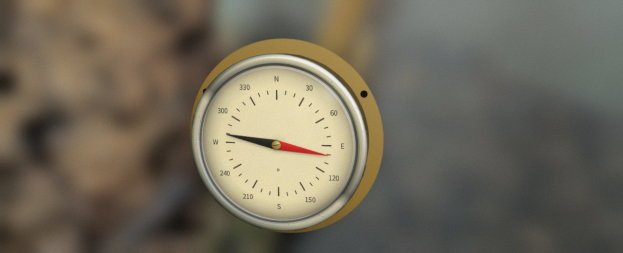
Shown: {"value": 100, "unit": "°"}
